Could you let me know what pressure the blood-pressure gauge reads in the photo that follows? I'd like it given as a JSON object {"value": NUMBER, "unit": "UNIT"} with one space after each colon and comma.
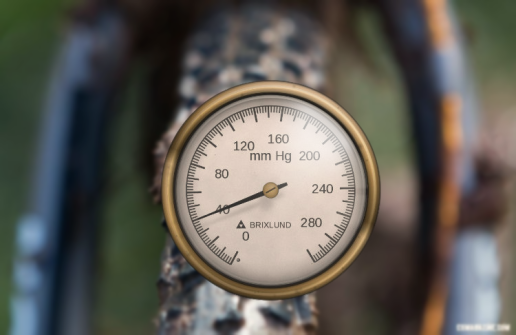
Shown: {"value": 40, "unit": "mmHg"}
